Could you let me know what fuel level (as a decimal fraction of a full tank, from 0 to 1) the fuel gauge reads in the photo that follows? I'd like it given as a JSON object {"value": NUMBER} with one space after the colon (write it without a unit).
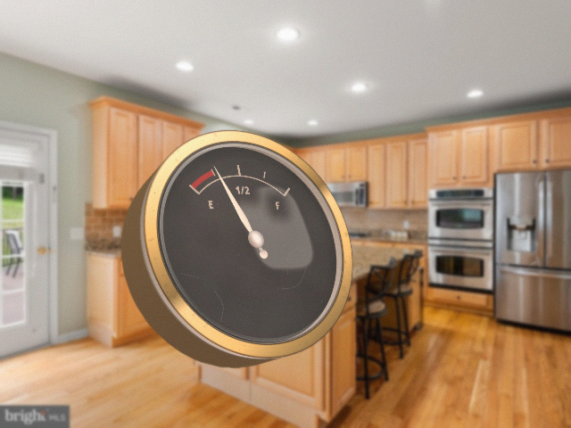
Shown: {"value": 0.25}
